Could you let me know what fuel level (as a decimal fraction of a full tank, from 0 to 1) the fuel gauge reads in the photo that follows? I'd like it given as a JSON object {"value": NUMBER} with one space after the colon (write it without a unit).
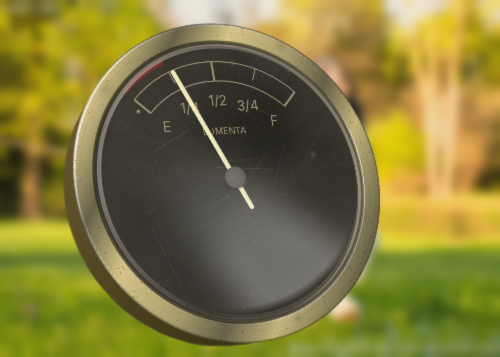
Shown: {"value": 0.25}
